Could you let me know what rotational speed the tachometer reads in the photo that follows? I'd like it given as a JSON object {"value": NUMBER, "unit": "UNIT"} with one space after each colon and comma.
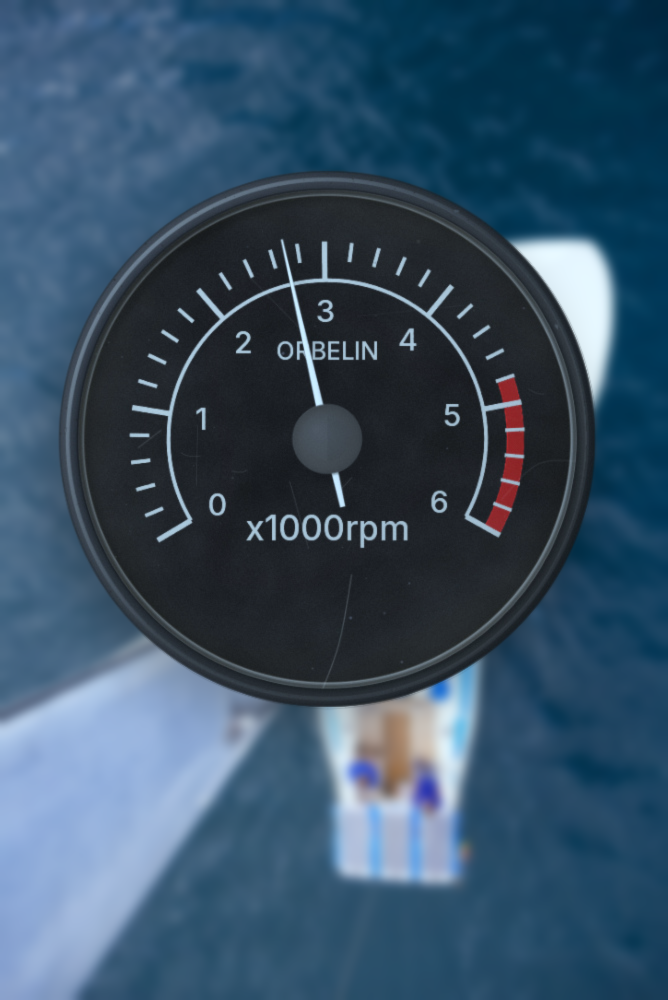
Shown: {"value": 2700, "unit": "rpm"}
